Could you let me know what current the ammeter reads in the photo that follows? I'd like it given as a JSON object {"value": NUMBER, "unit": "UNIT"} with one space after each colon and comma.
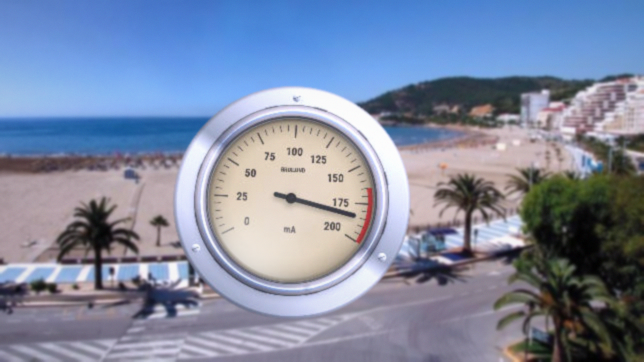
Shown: {"value": 185, "unit": "mA"}
